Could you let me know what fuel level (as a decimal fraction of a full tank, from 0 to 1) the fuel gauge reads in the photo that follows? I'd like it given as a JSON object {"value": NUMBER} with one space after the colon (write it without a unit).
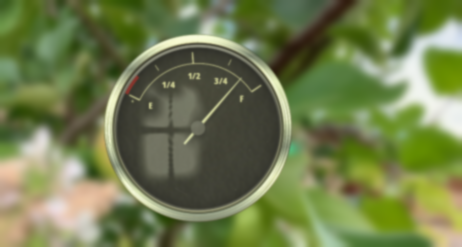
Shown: {"value": 0.875}
